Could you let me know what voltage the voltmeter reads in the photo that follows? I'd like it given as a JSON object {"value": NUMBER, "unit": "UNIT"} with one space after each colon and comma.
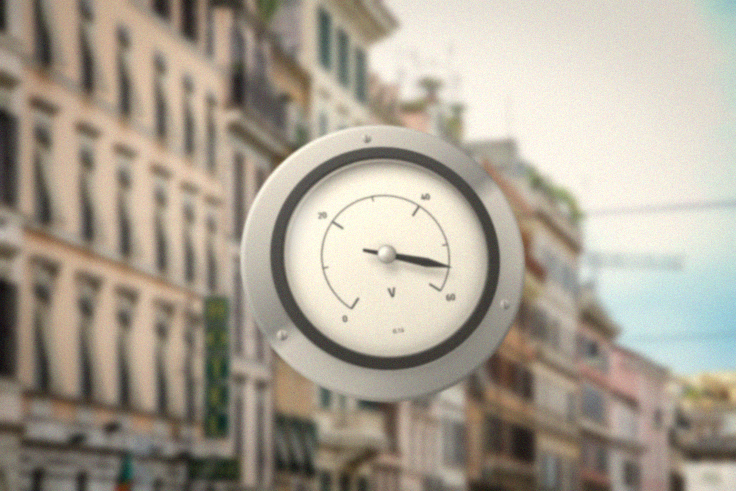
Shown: {"value": 55, "unit": "V"}
